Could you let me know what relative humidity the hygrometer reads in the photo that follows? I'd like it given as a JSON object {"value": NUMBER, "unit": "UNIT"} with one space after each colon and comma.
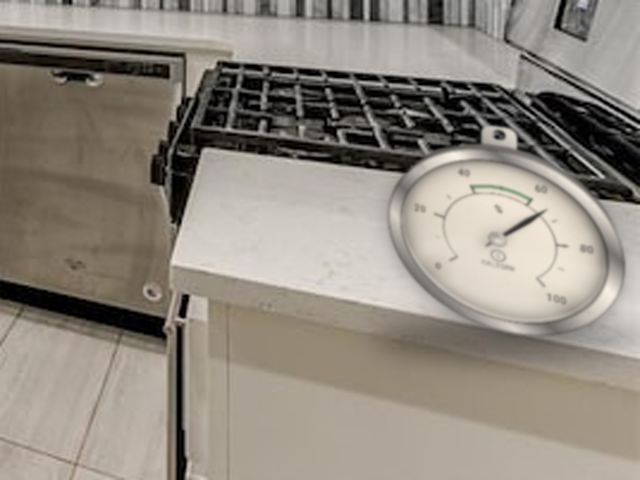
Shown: {"value": 65, "unit": "%"}
